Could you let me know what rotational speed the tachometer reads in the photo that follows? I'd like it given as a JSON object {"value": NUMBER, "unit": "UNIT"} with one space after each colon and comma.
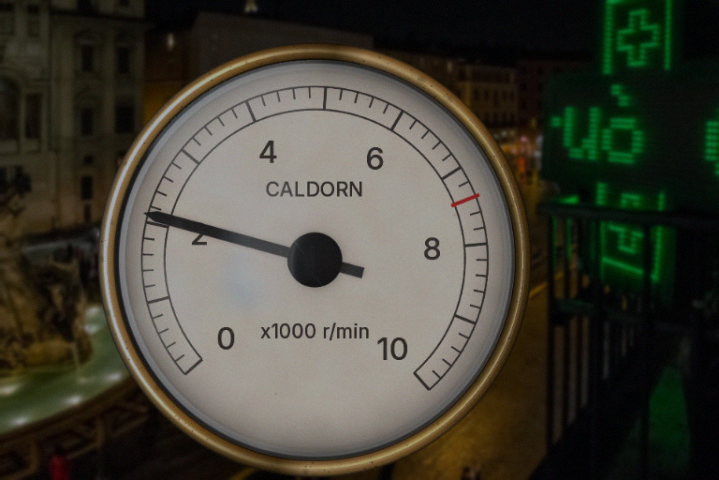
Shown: {"value": 2100, "unit": "rpm"}
